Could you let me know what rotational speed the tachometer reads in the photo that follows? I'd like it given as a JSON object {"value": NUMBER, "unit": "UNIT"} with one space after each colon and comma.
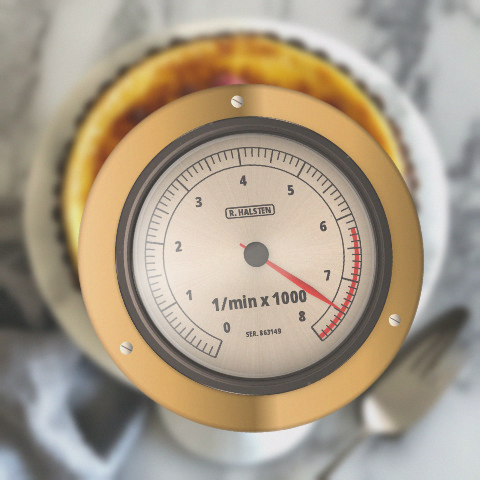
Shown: {"value": 7500, "unit": "rpm"}
